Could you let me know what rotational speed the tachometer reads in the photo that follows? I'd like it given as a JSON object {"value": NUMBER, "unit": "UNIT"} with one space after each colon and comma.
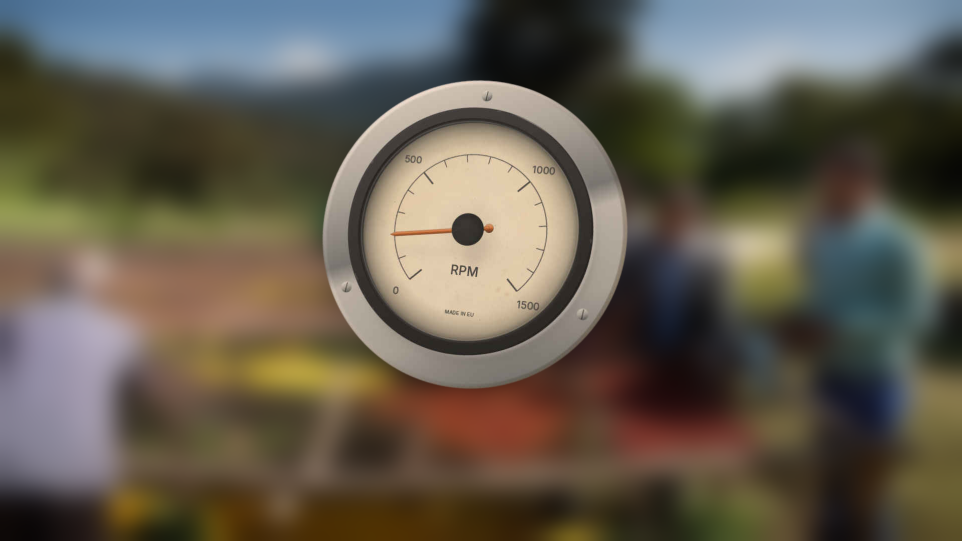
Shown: {"value": 200, "unit": "rpm"}
